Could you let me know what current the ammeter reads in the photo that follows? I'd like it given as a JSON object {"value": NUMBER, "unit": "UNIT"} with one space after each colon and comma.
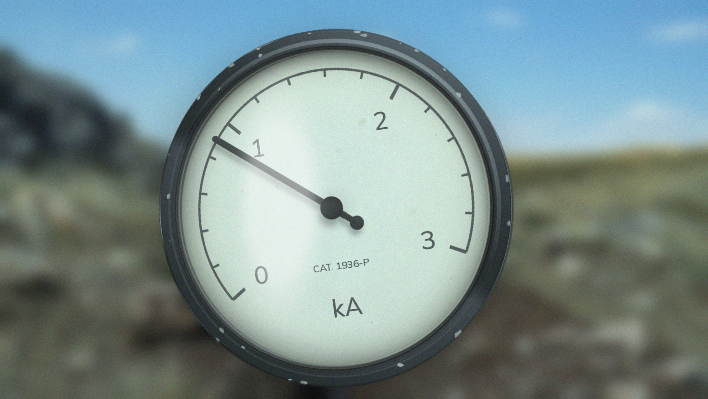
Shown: {"value": 0.9, "unit": "kA"}
